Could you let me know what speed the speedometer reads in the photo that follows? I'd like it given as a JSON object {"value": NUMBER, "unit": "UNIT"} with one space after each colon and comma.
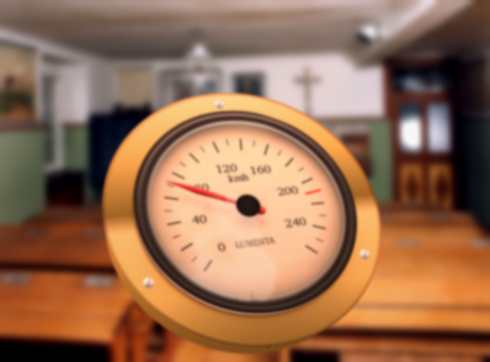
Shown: {"value": 70, "unit": "km/h"}
